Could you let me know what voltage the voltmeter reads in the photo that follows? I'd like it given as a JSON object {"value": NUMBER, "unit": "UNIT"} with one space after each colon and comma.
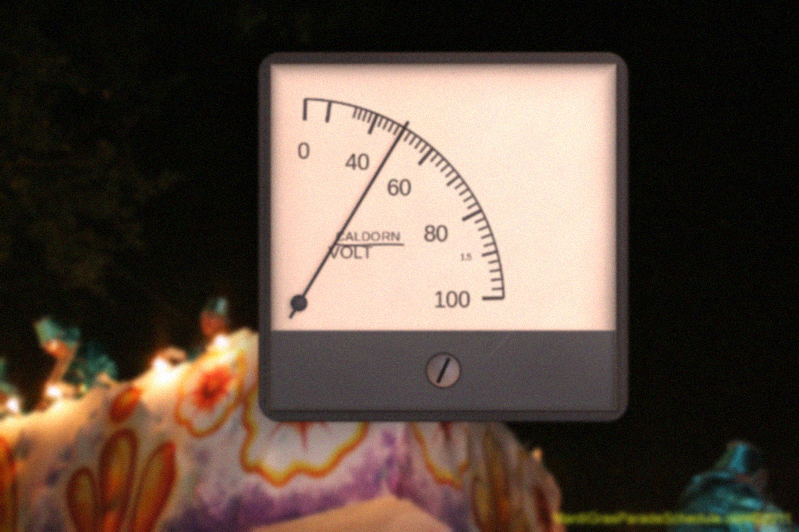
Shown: {"value": 50, "unit": "V"}
